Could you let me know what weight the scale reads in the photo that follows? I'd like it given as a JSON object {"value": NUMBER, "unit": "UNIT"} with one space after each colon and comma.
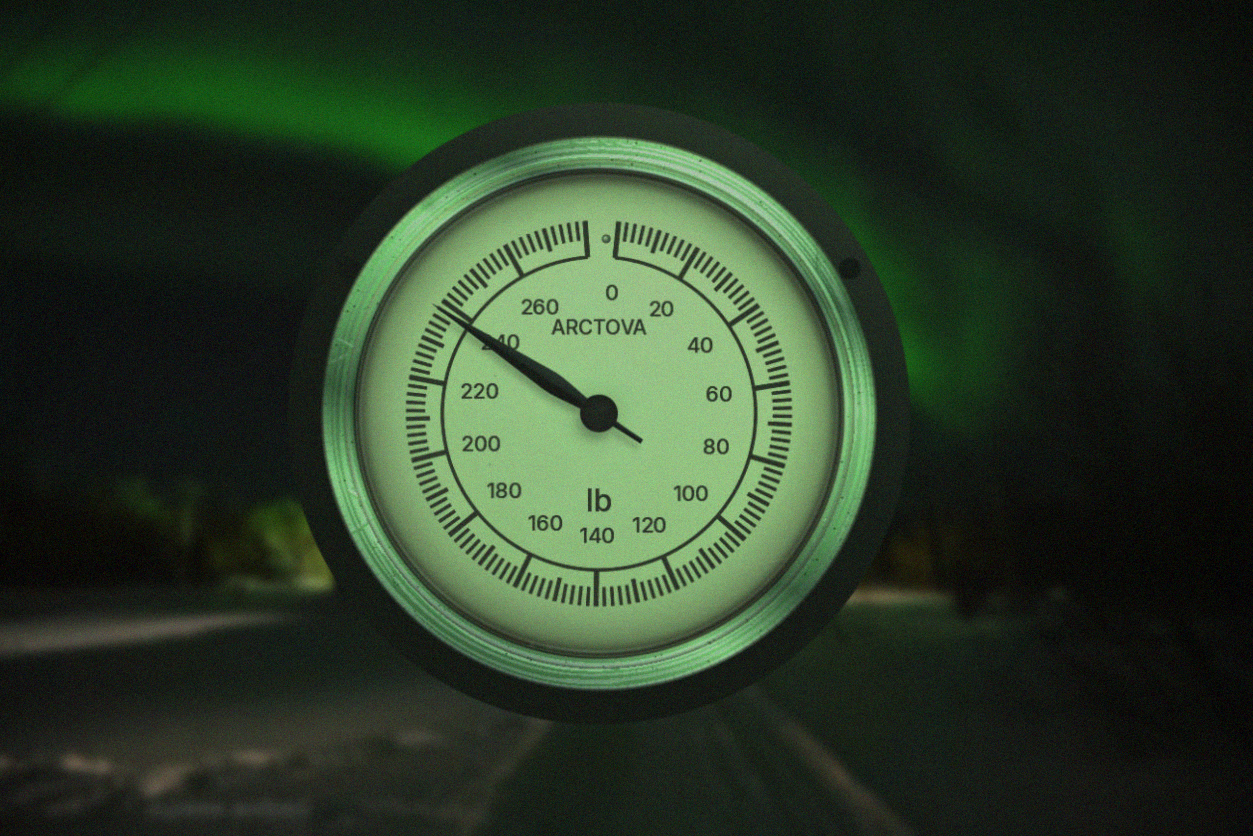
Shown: {"value": 238, "unit": "lb"}
